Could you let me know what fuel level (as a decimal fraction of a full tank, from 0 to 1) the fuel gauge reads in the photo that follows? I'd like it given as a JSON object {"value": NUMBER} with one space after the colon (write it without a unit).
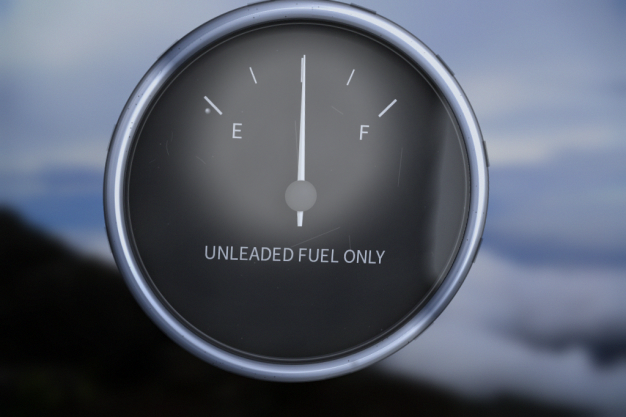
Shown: {"value": 0.5}
